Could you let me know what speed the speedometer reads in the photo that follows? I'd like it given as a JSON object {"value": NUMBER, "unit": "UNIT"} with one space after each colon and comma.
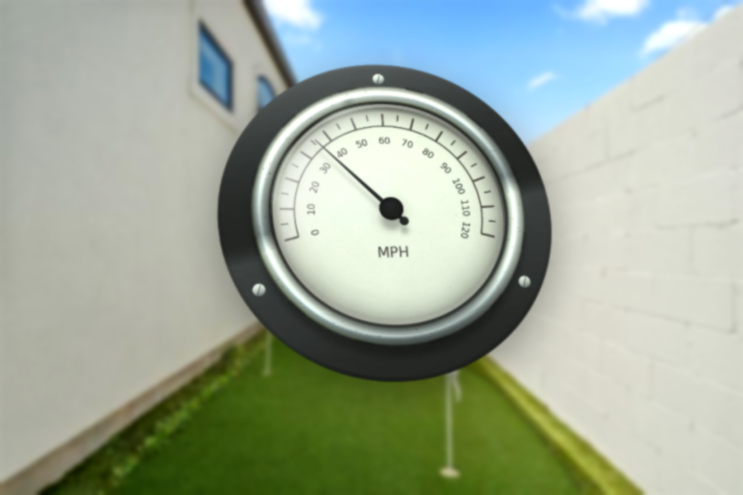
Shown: {"value": 35, "unit": "mph"}
